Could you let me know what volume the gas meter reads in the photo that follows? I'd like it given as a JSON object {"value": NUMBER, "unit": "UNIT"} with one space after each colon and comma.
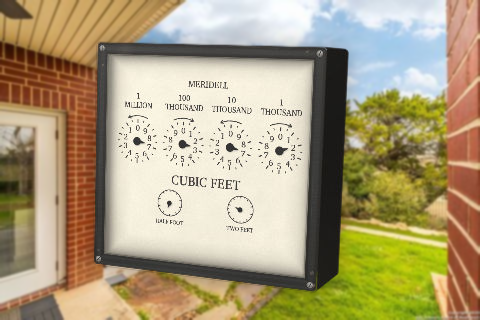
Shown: {"value": 727200, "unit": "ft³"}
